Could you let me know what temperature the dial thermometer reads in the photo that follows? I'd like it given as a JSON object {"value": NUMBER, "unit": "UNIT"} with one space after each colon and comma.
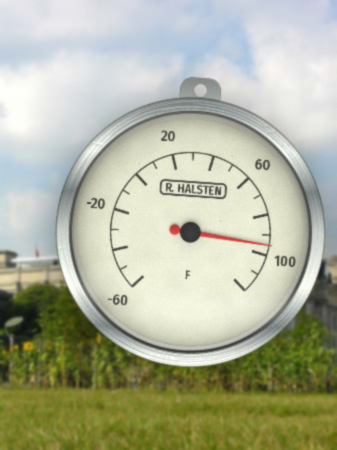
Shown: {"value": 95, "unit": "°F"}
